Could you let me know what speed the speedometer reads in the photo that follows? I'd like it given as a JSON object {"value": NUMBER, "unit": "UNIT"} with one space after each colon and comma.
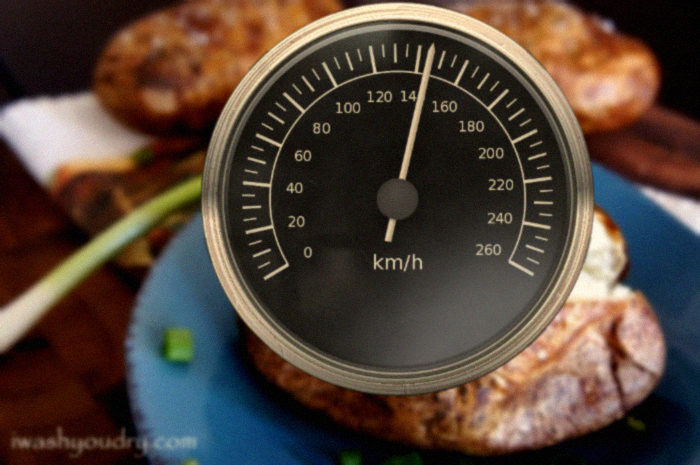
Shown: {"value": 145, "unit": "km/h"}
